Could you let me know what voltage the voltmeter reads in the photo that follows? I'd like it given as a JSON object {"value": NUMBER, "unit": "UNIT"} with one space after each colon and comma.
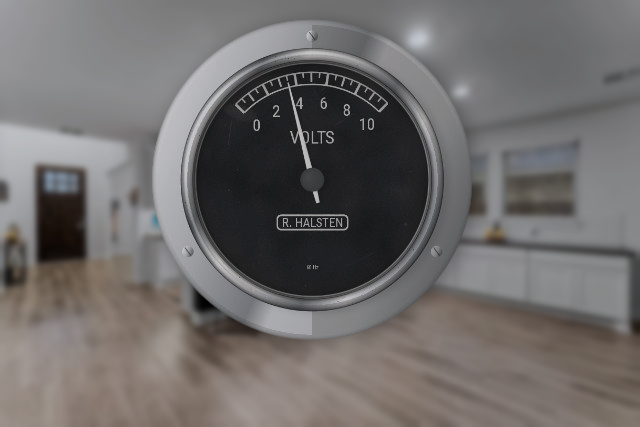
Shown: {"value": 3.5, "unit": "V"}
